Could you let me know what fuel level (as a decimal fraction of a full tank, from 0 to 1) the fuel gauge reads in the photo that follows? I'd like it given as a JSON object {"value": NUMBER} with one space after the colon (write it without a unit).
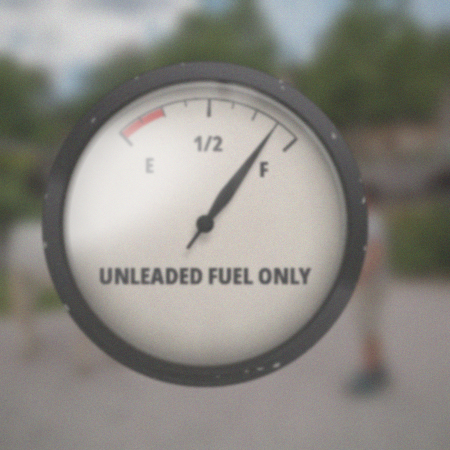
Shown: {"value": 0.875}
